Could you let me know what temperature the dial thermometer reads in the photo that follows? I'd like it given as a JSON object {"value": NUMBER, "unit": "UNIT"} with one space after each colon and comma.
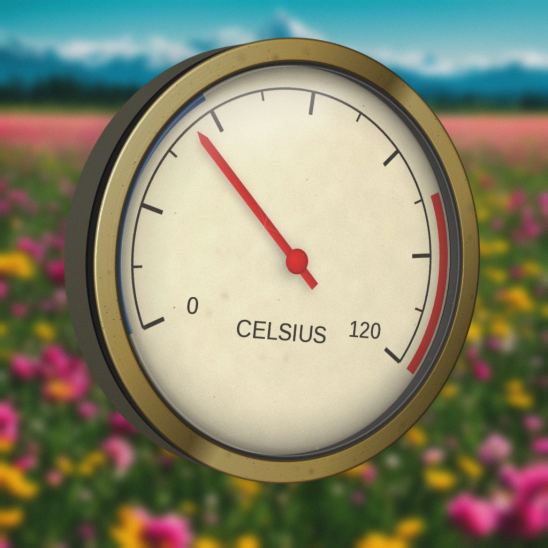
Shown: {"value": 35, "unit": "°C"}
